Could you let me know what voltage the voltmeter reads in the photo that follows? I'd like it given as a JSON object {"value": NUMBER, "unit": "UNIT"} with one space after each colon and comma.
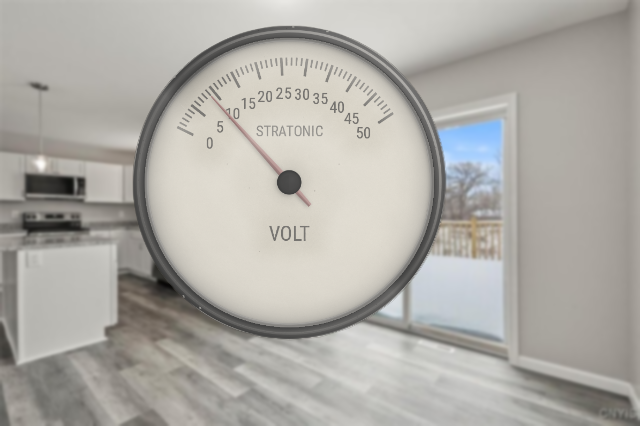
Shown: {"value": 9, "unit": "V"}
